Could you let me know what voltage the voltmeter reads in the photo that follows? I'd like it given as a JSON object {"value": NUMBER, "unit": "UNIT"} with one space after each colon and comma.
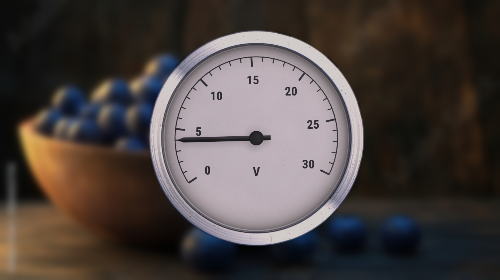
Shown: {"value": 4, "unit": "V"}
